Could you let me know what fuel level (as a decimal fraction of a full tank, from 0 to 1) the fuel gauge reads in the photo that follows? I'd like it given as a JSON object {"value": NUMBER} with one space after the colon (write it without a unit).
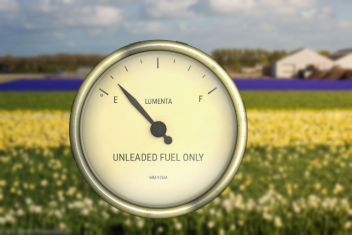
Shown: {"value": 0.125}
